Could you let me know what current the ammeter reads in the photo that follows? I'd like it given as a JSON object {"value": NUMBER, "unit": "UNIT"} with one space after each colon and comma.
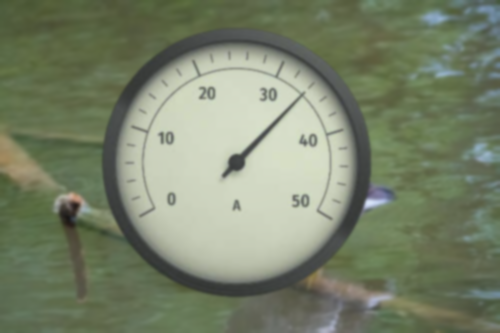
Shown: {"value": 34, "unit": "A"}
